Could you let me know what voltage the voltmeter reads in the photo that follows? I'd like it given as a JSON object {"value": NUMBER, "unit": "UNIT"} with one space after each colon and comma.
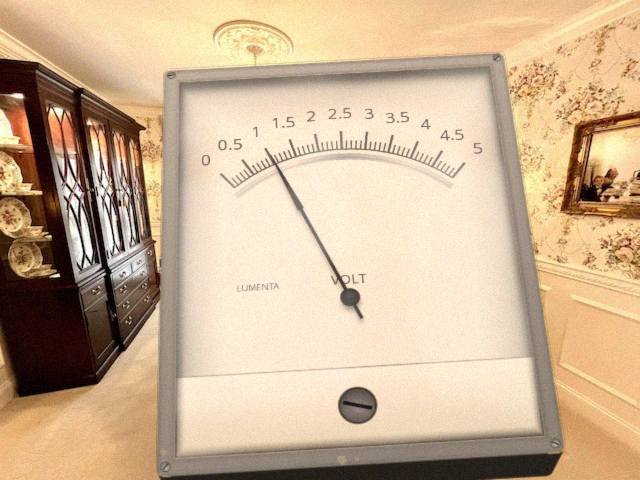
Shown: {"value": 1, "unit": "V"}
